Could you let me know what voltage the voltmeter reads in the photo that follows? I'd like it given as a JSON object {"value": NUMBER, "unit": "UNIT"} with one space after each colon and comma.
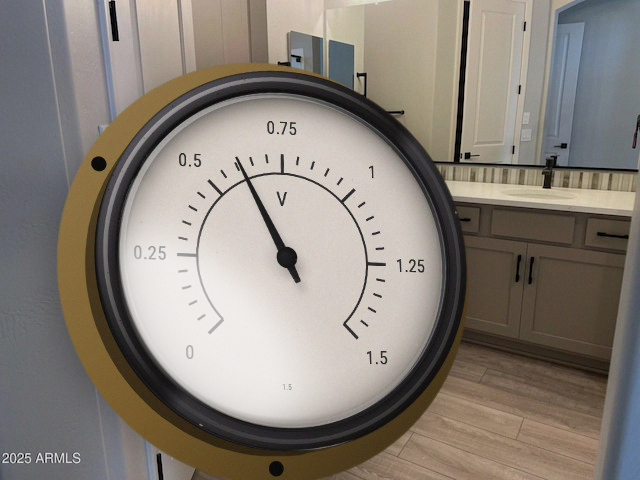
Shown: {"value": 0.6, "unit": "V"}
